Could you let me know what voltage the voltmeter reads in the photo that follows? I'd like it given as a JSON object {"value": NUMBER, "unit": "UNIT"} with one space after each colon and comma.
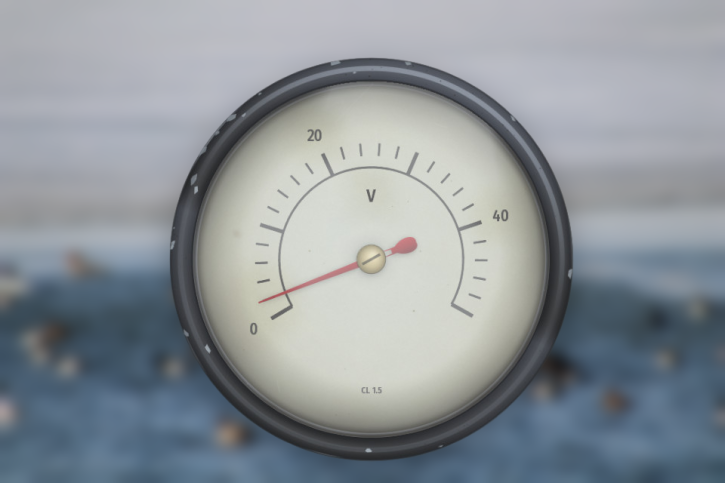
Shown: {"value": 2, "unit": "V"}
